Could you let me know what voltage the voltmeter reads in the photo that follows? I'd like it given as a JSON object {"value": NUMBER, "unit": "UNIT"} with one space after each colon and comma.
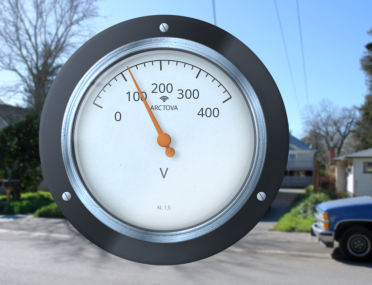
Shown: {"value": 120, "unit": "V"}
